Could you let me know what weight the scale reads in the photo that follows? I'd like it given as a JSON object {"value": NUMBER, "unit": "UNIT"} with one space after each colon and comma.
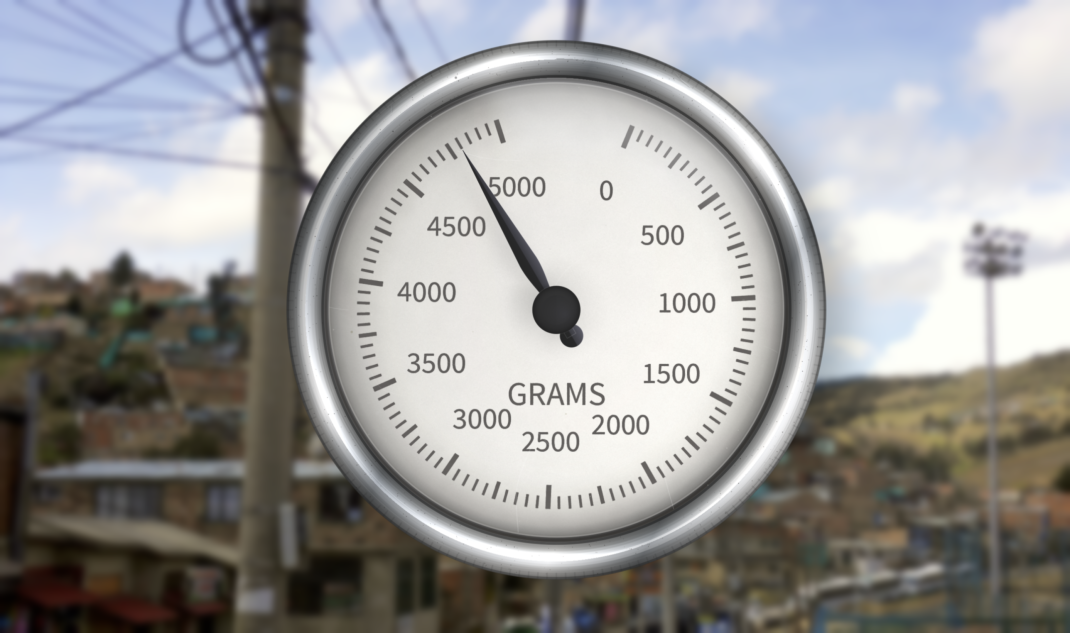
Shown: {"value": 4800, "unit": "g"}
